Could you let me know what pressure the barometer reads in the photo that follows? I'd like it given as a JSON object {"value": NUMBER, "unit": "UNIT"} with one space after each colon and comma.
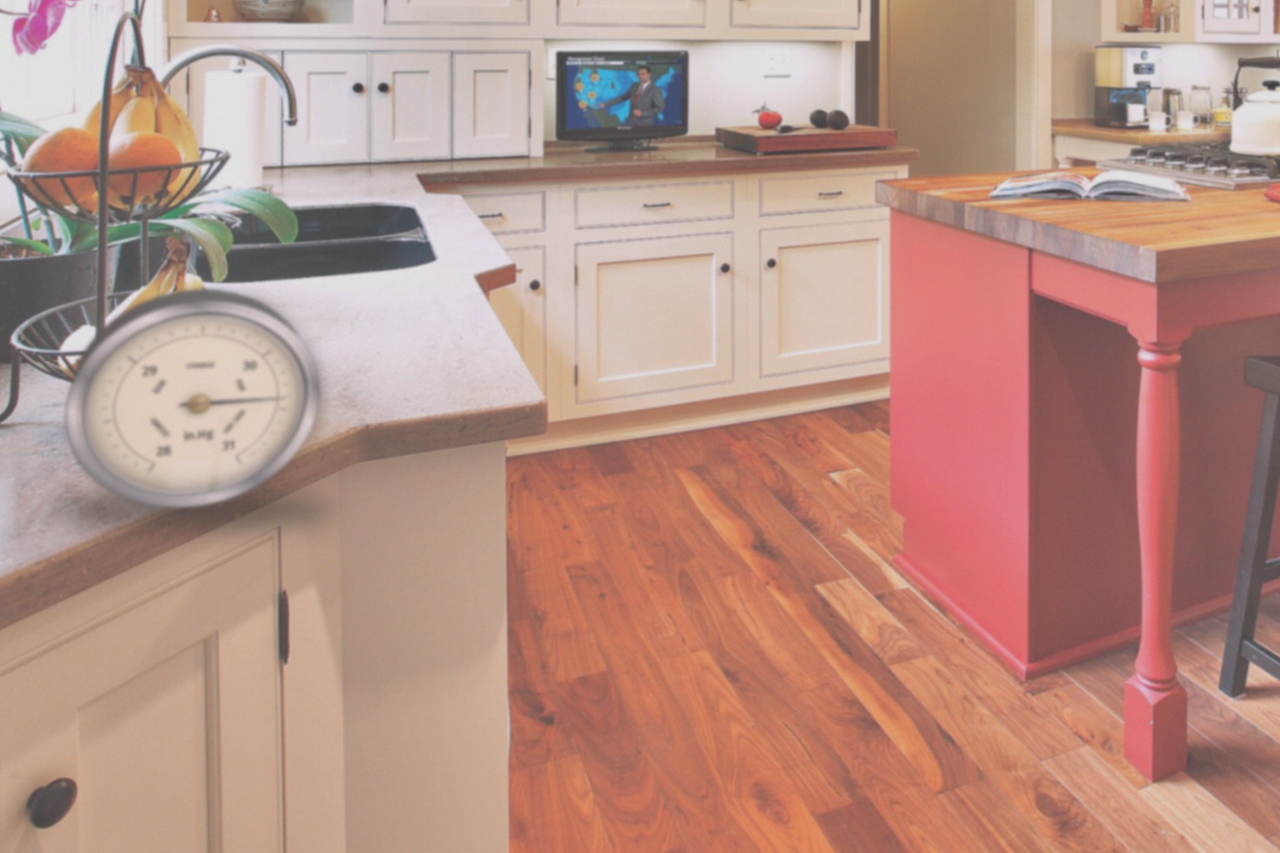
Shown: {"value": 30.4, "unit": "inHg"}
